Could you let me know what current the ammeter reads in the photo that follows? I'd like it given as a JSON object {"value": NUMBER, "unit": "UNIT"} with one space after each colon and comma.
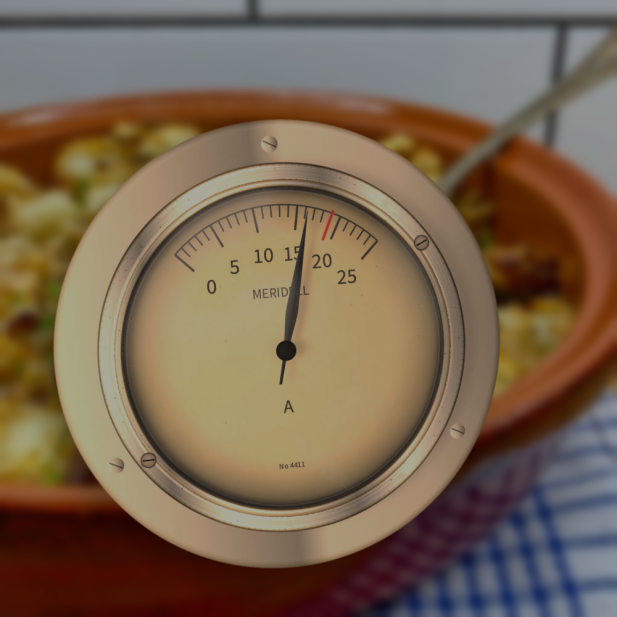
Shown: {"value": 16, "unit": "A"}
